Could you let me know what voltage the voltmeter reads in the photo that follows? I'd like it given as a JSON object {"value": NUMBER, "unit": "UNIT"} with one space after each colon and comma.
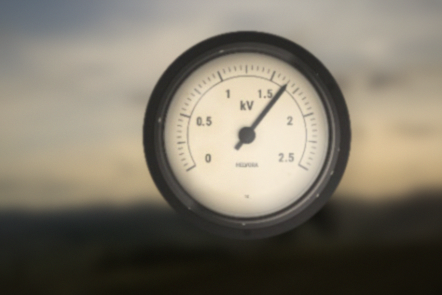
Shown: {"value": 1.65, "unit": "kV"}
